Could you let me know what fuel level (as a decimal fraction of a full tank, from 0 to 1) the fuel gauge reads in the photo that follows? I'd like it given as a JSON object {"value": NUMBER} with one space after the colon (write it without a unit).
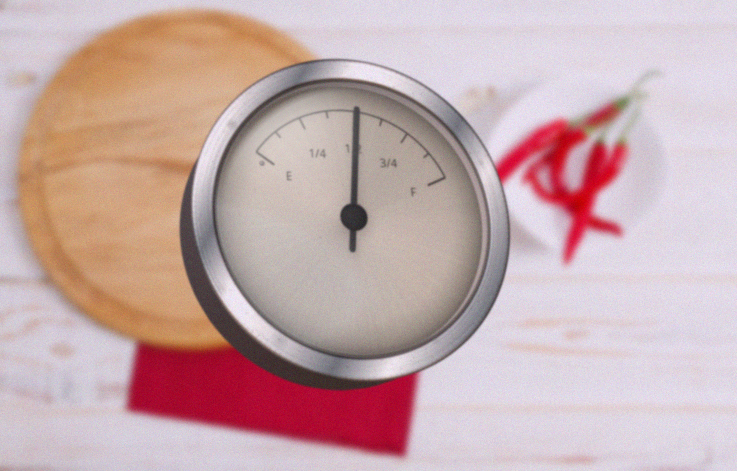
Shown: {"value": 0.5}
